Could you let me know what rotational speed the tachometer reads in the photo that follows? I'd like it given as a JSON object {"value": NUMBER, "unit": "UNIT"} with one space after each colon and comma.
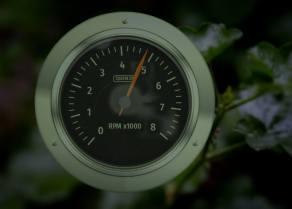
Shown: {"value": 4800, "unit": "rpm"}
